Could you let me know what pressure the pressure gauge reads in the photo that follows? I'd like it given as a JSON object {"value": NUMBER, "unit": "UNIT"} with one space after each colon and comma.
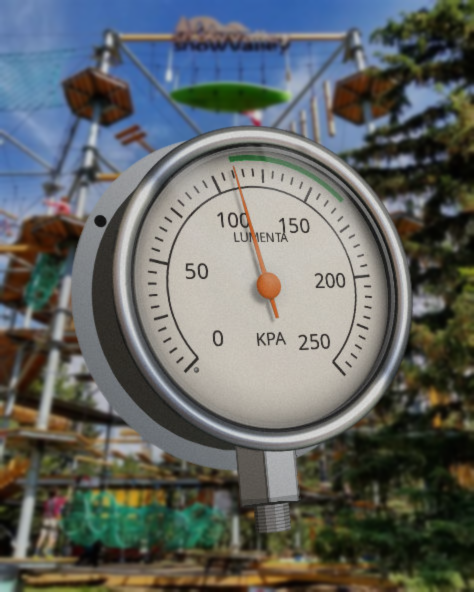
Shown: {"value": 110, "unit": "kPa"}
